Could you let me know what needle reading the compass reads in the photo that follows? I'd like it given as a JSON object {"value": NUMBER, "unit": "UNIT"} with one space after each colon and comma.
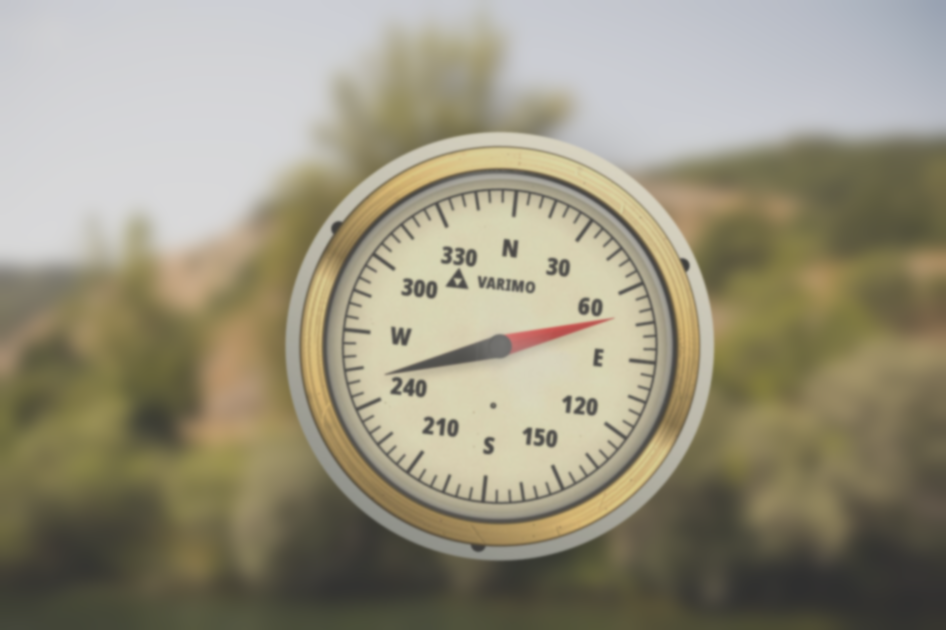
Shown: {"value": 70, "unit": "°"}
